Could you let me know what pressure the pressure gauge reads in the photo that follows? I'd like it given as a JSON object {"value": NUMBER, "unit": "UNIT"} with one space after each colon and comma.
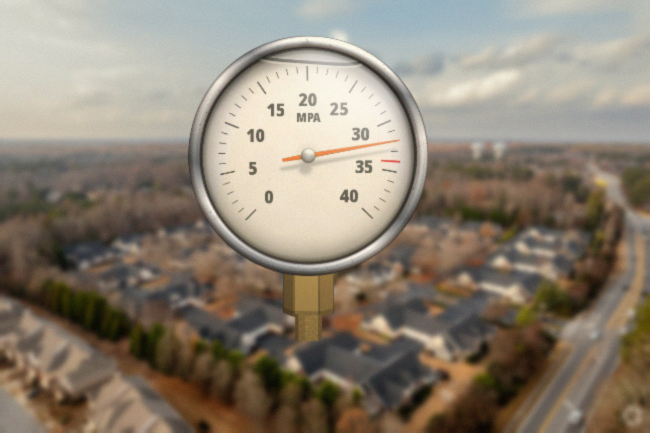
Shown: {"value": 32, "unit": "MPa"}
